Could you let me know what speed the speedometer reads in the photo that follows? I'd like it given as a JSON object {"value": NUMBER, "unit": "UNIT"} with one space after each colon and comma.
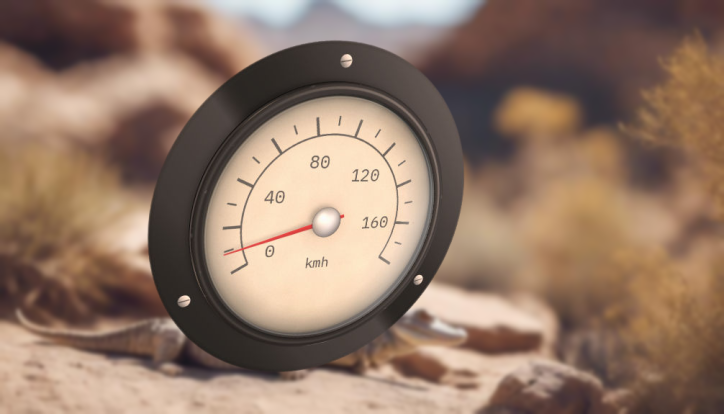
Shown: {"value": 10, "unit": "km/h"}
